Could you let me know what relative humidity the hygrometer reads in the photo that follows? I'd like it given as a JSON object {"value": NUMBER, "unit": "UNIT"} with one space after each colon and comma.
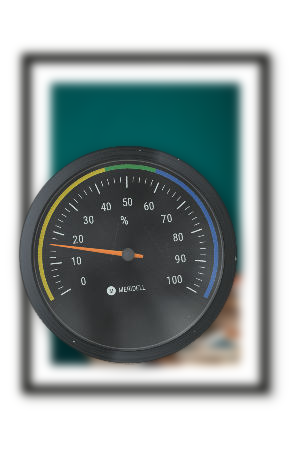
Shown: {"value": 16, "unit": "%"}
